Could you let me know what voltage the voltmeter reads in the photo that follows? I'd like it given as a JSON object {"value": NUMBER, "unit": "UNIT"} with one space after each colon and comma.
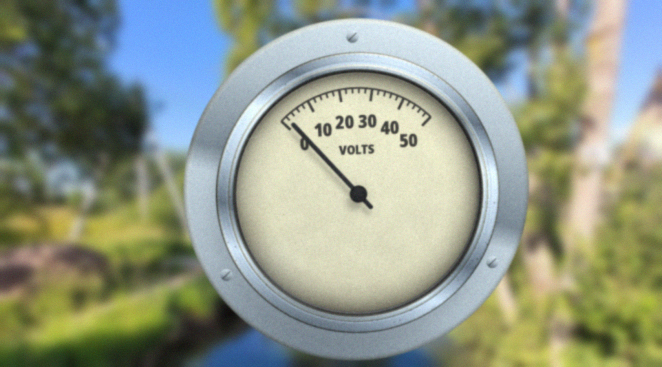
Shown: {"value": 2, "unit": "V"}
